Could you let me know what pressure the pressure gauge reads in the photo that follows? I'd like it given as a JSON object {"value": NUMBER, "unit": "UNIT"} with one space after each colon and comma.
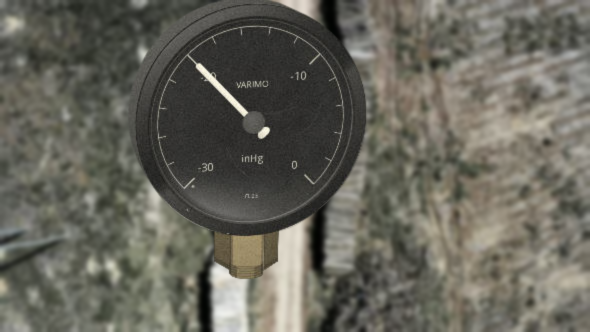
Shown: {"value": -20, "unit": "inHg"}
